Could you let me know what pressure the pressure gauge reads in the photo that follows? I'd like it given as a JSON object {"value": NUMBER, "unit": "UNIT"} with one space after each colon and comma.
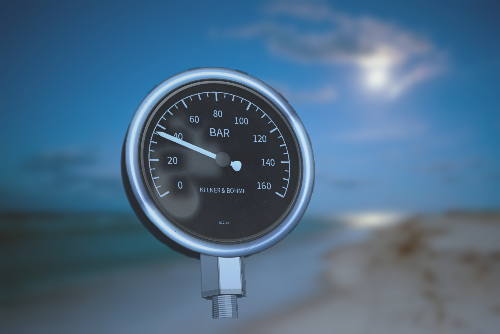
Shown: {"value": 35, "unit": "bar"}
